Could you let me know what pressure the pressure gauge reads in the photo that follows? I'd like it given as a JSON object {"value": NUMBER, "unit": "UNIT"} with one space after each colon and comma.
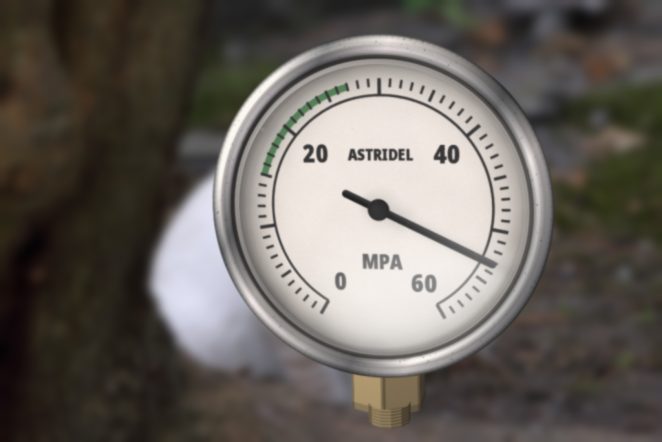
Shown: {"value": 53, "unit": "MPa"}
